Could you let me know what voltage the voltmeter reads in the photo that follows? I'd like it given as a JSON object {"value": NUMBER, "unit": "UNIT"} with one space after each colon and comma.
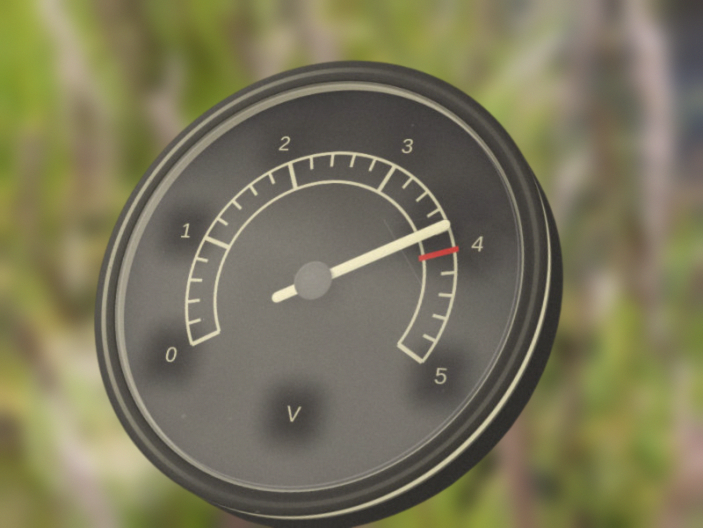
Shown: {"value": 3.8, "unit": "V"}
